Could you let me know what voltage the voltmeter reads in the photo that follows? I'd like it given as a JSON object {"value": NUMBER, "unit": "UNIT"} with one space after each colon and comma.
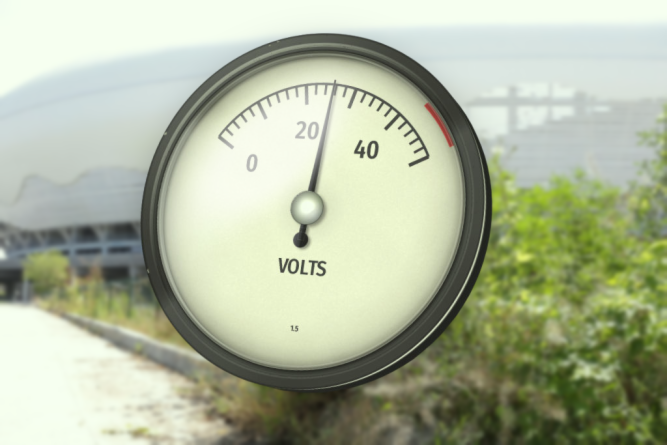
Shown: {"value": 26, "unit": "V"}
